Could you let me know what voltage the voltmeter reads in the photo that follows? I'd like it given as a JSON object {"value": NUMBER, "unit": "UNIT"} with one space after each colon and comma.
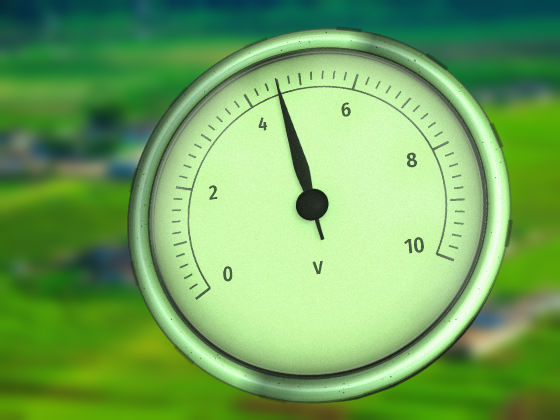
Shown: {"value": 4.6, "unit": "V"}
